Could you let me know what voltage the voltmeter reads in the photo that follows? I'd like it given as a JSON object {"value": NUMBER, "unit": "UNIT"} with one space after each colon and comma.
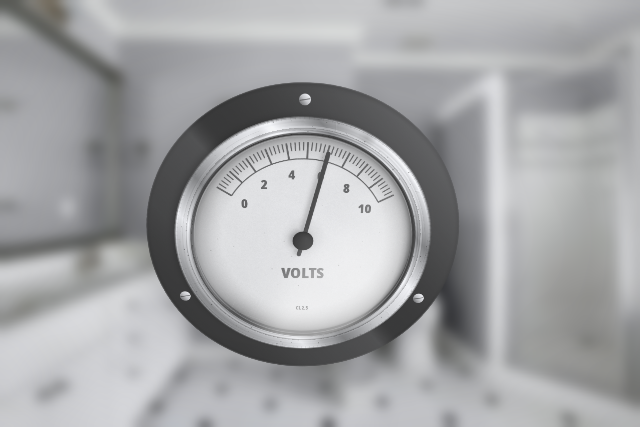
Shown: {"value": 6, "unit": "V"}
